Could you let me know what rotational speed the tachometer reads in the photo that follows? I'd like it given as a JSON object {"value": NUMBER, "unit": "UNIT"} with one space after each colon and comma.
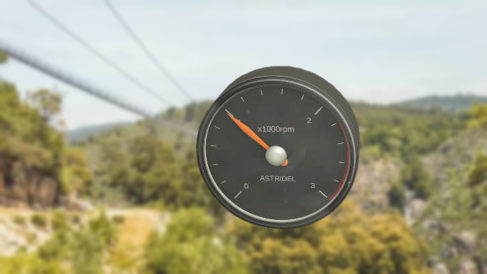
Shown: {"value": 1000, "unit": "rpm"}
